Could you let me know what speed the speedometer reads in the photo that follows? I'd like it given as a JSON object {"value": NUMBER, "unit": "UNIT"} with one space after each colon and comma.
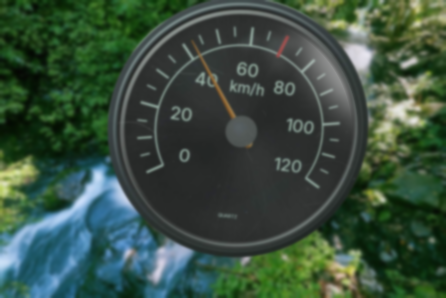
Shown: {"value": 42.5, "unit": "km/h"}
